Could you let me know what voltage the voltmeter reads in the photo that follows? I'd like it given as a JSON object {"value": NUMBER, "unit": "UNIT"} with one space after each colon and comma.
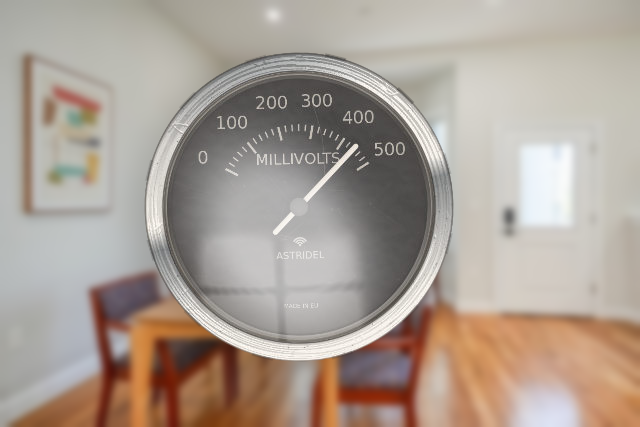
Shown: {"value": 440, "unit": "mV"}
